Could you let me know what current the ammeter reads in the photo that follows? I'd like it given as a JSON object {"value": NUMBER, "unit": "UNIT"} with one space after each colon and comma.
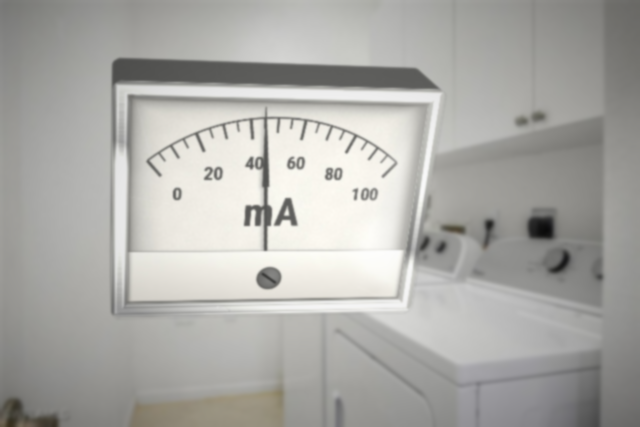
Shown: {"value": 45, "unit": "mA"}
